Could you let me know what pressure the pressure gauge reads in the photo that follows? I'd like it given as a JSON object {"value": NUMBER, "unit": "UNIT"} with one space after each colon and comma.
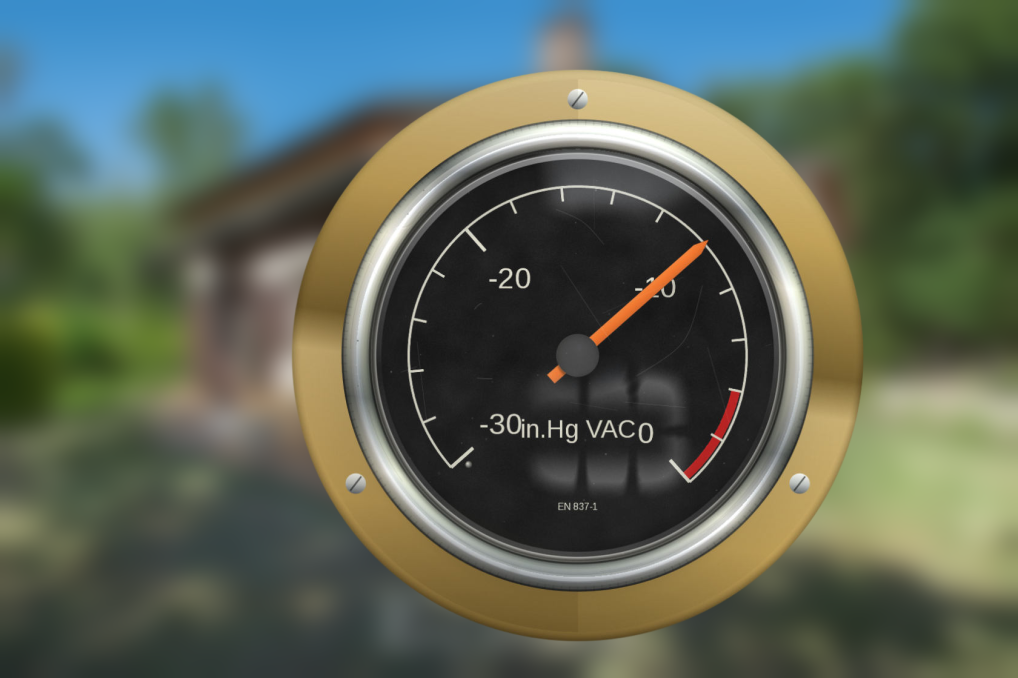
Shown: {"value": -10, "unit": "inHg"}
